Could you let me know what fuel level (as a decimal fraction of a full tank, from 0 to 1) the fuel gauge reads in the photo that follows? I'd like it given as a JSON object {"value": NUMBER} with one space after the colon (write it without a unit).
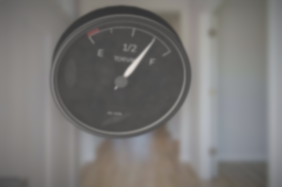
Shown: {"value": 0.75}
